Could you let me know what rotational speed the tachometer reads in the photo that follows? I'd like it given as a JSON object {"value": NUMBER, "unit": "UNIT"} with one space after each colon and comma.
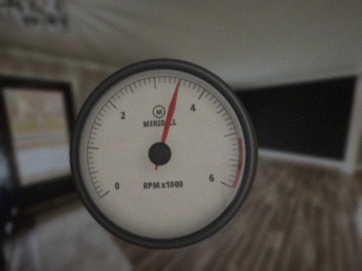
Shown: {"value": 3500, "unit": "rpm"}
